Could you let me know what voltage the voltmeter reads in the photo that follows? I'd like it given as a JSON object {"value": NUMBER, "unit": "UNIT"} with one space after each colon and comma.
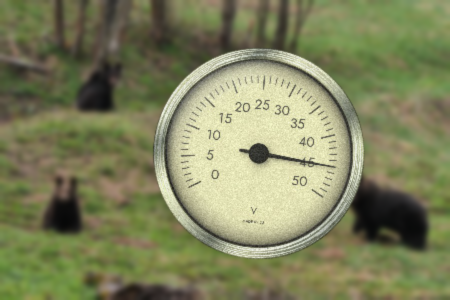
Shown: {"value": 45, "unit": "V"}
